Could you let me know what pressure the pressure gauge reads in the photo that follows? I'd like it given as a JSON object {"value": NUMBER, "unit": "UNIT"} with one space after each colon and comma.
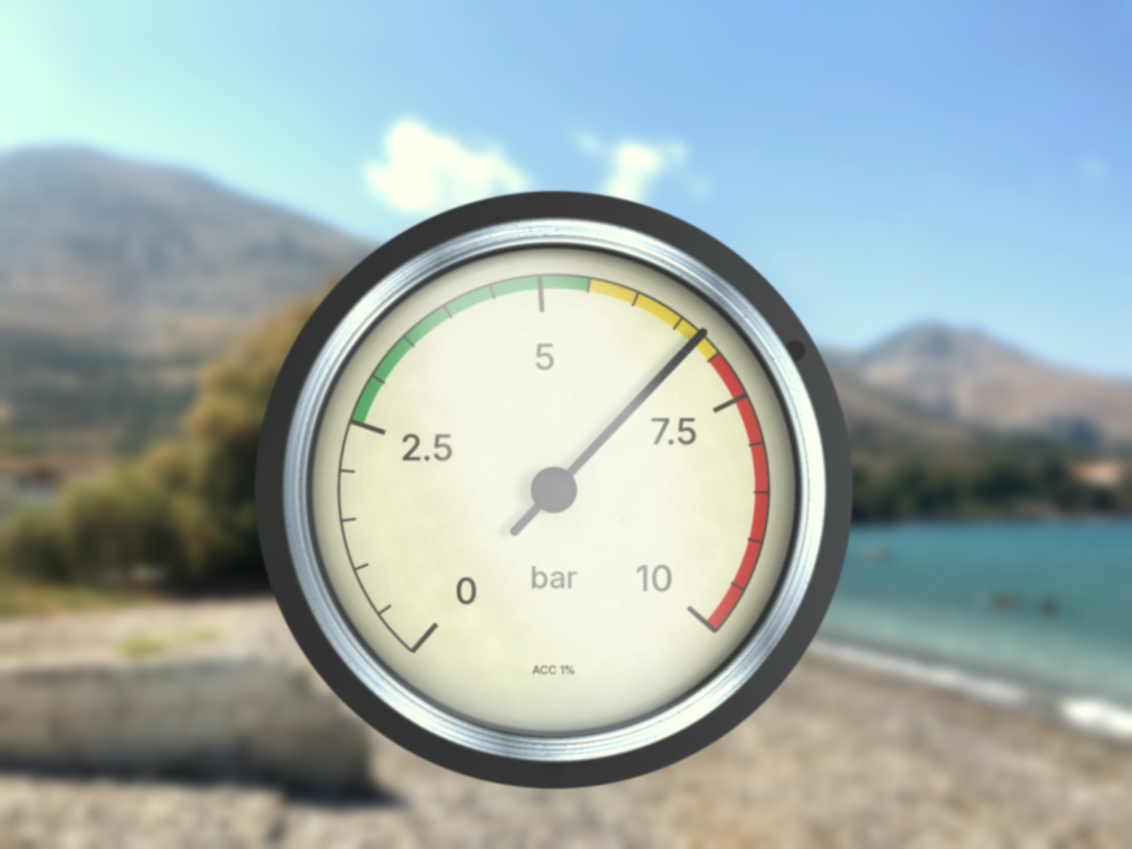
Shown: {"value": 6.75, "unit": "bar"}
